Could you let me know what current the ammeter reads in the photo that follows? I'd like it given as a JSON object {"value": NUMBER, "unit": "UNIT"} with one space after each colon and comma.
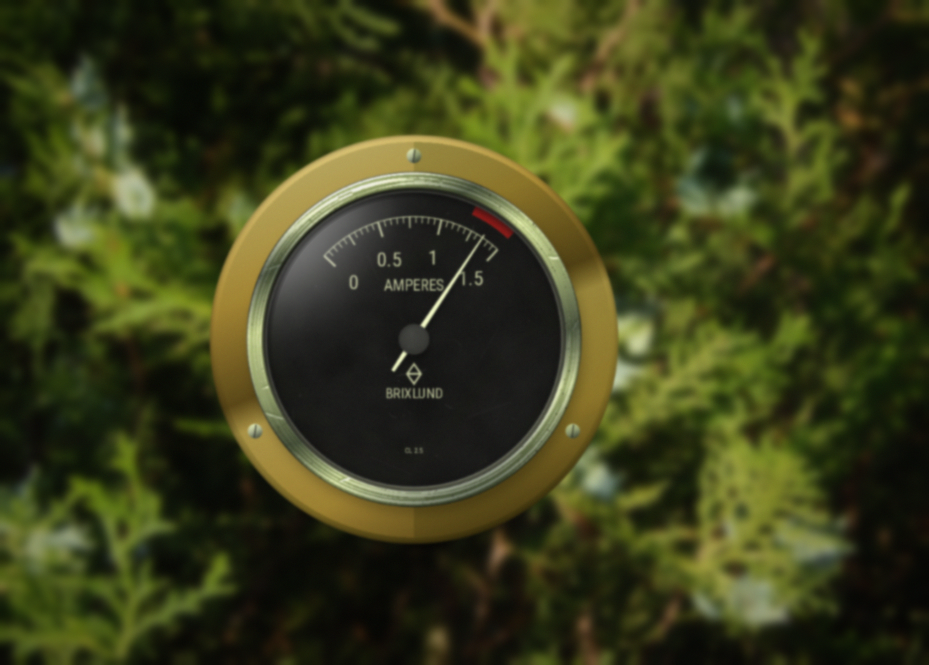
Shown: {"value": 1.35, "unit": "A"}
